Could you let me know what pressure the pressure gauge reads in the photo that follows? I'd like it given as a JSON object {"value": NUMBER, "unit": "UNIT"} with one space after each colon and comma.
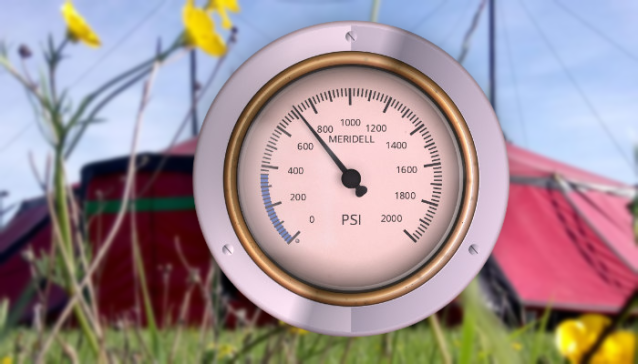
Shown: {"value": 720, "unit": "psi"}
